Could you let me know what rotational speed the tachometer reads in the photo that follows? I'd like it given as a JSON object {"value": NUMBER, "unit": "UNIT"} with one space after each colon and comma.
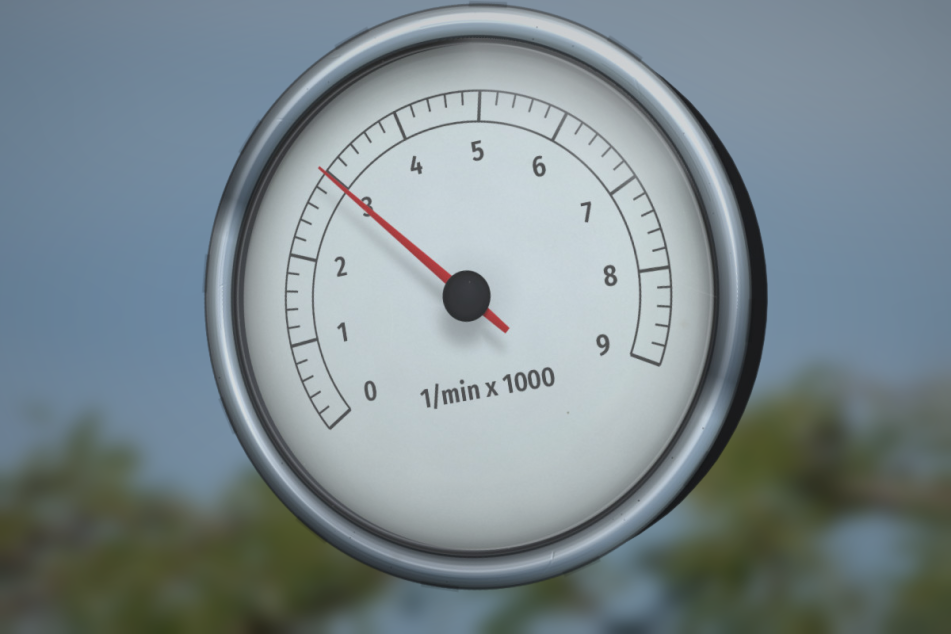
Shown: {"value": 3000, "unit": "rpm"}
